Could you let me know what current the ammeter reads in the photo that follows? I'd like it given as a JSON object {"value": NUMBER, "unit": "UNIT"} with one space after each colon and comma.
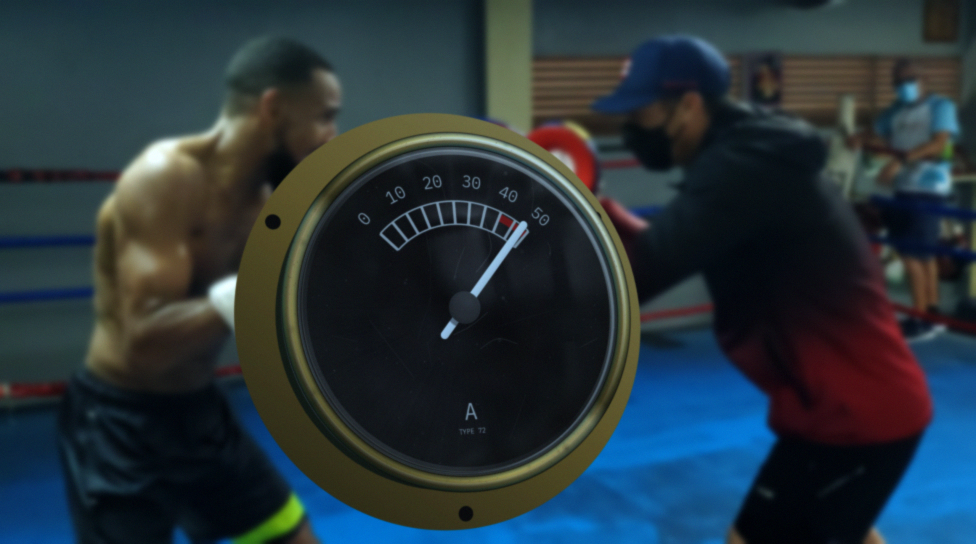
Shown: {"value": 47.5, "unit": "A"}
